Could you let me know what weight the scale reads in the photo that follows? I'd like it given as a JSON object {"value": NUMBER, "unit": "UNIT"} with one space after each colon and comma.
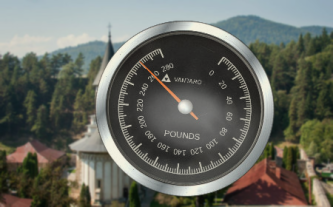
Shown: {"value": 260, "unit": "lb"}
